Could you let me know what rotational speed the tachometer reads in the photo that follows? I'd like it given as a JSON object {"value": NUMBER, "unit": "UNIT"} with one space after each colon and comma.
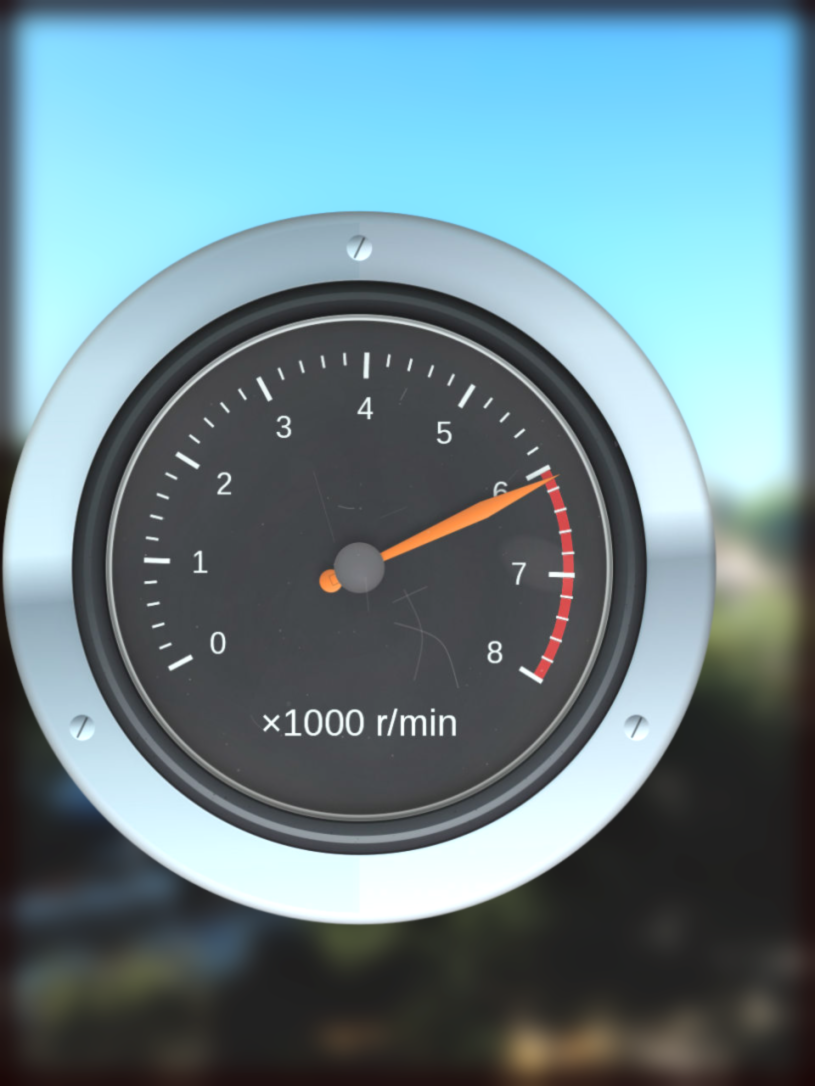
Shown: {"value": 6100, "unit": "rpm"}
